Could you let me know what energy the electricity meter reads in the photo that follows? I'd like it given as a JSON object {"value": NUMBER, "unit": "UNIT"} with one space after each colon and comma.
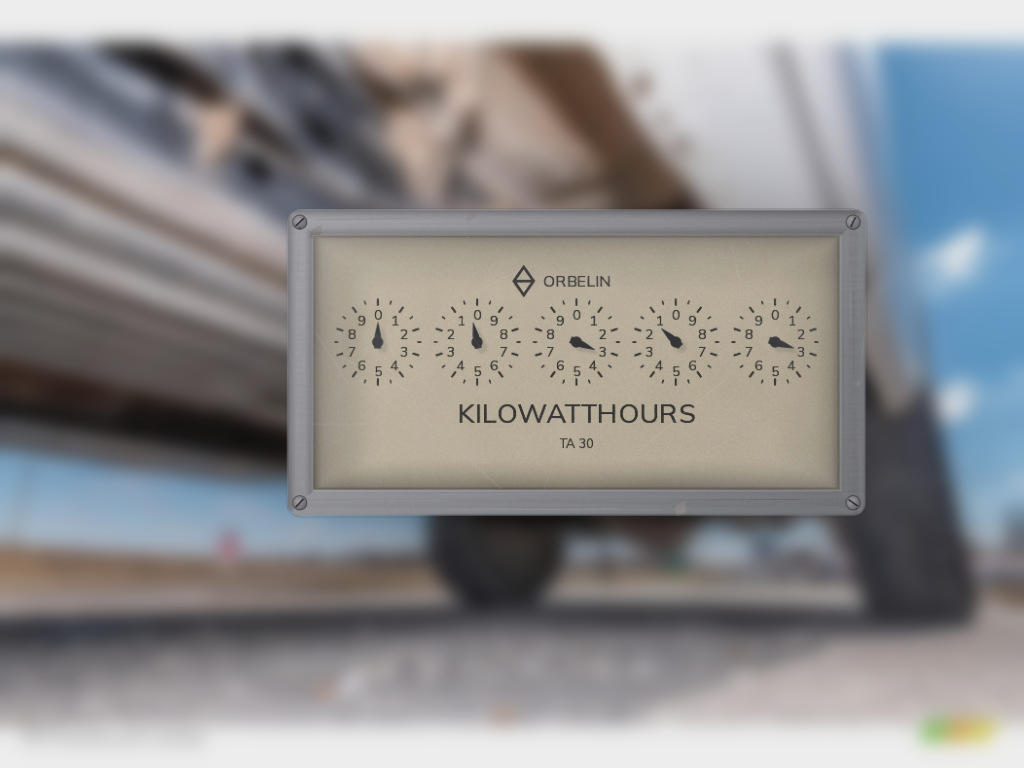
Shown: {"value": 313, "unit": "kWh"}
